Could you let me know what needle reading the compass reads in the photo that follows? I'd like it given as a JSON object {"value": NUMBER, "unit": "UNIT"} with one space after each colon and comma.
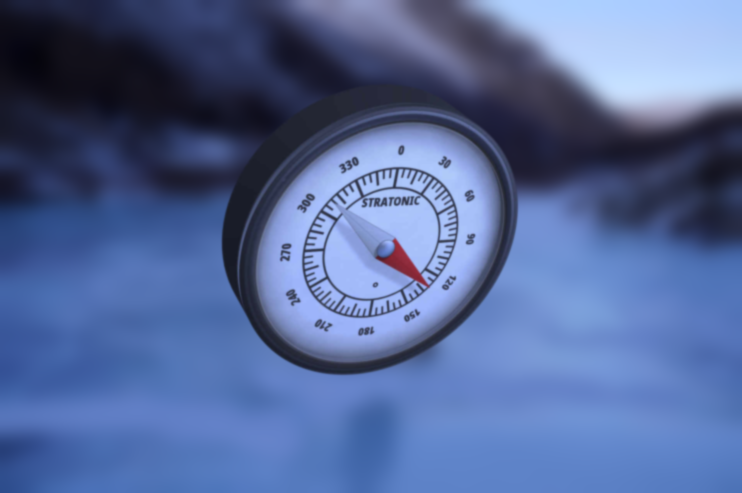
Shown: {"value": 130, "unit": "°"}
